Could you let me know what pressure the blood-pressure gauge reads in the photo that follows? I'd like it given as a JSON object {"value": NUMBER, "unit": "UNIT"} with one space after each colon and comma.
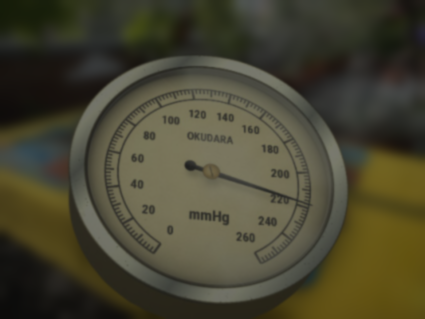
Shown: {"value": 220, "unit": "mmHg"}
